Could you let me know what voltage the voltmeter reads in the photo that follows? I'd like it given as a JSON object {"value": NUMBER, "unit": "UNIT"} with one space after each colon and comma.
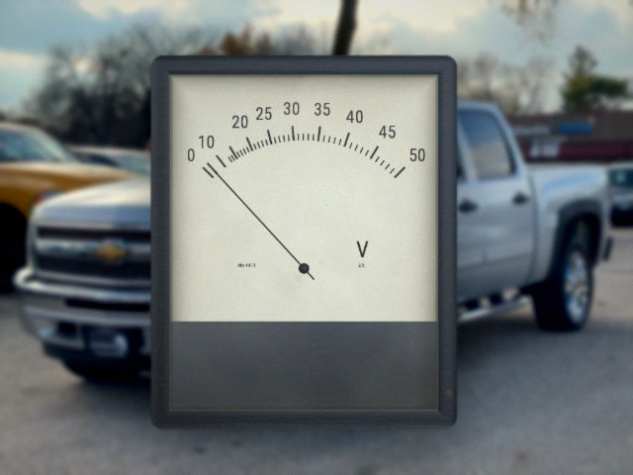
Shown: {"value": 5, "unit": "V"}
